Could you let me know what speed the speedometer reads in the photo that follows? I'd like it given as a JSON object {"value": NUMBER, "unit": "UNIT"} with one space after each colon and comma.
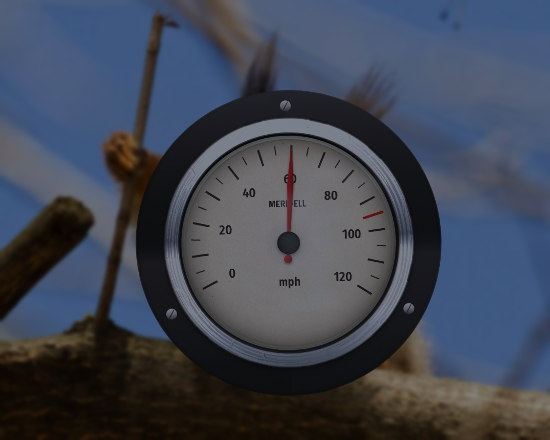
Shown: {"value": 60, "unit": "mph"}
